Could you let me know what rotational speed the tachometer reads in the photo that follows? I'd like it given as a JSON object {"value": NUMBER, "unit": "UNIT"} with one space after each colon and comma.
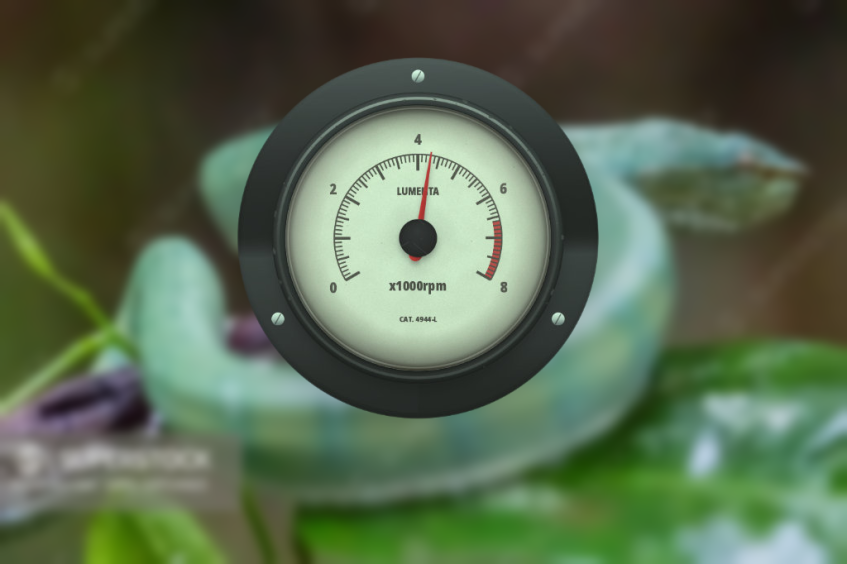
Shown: {"value": 4300, "unit": "rpm"}
